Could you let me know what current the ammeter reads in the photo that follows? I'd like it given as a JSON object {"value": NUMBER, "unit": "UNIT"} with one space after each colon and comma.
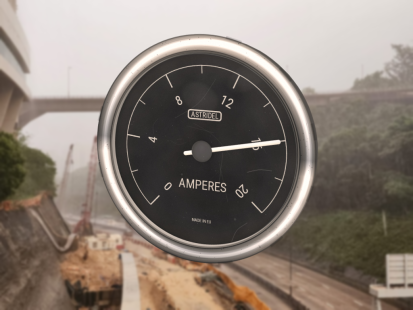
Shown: {"value": 16, "unit": "A"}
